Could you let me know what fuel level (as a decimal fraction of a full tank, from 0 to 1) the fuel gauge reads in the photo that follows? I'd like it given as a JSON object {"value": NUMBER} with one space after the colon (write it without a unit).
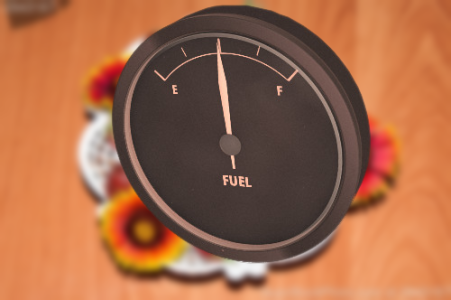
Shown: {"value": 0.5}
